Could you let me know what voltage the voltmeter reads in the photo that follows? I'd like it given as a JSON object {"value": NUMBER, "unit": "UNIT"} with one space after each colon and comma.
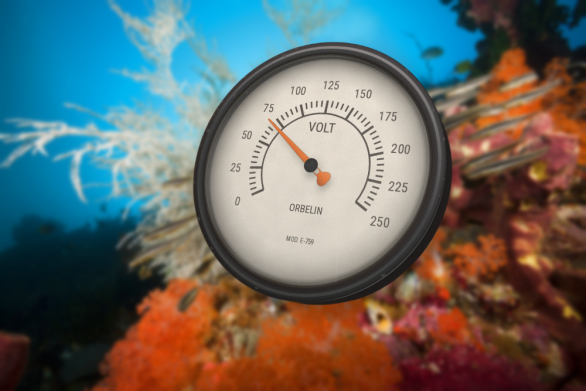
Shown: {"value": 70, "unit": "V"}
